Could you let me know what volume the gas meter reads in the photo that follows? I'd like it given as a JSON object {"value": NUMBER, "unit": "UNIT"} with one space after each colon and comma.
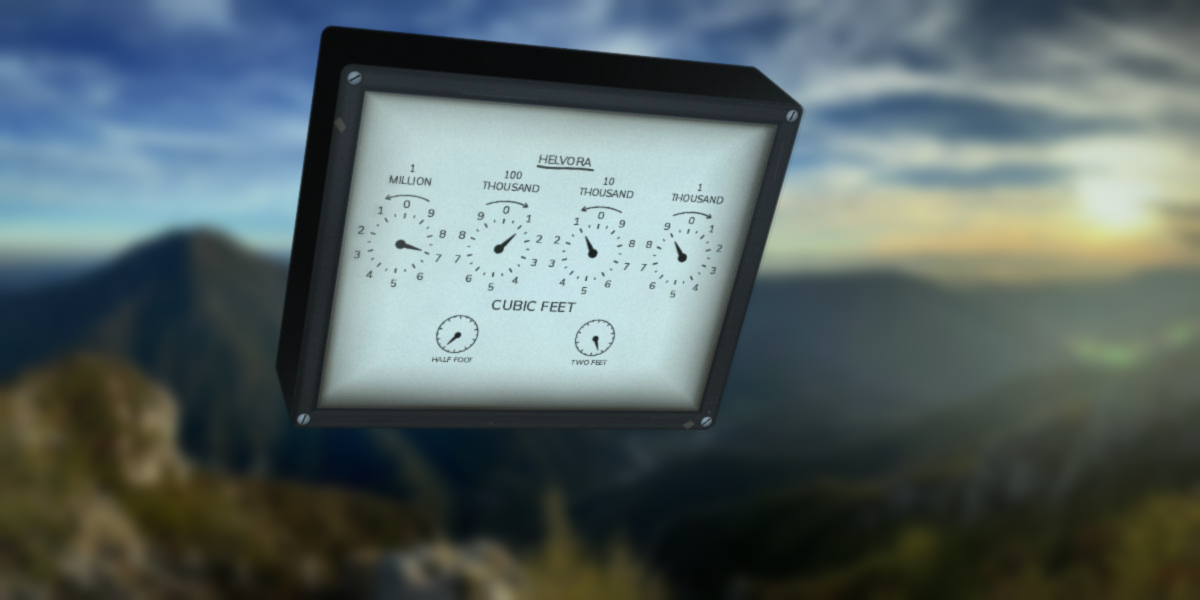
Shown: {"value": 710900, "unit": "ft³"}
